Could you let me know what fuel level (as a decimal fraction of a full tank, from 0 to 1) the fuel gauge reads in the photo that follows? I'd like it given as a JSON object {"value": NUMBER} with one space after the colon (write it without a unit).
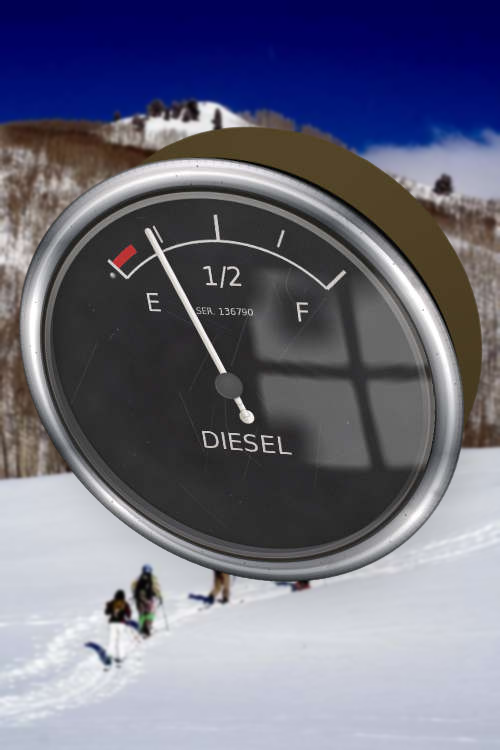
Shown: {"value": 0.25}
